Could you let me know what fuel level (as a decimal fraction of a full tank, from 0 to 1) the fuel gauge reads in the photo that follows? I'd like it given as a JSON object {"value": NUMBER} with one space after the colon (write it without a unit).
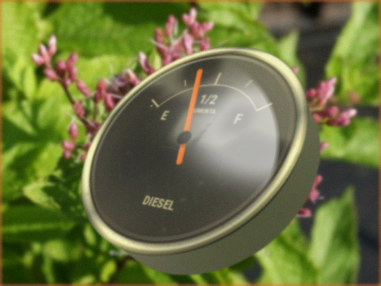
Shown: {"value": 0.375}
